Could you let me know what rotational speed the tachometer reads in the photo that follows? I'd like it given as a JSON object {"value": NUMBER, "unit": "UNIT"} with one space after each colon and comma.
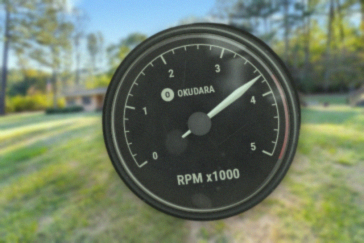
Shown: {"value": 3700, "unit": "rpm"}
